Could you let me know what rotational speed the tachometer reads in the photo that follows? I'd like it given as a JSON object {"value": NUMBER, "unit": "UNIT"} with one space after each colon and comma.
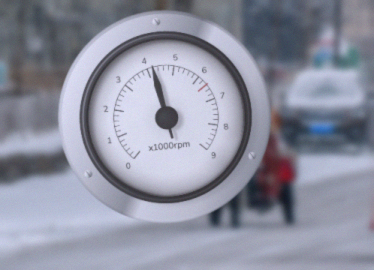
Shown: {"value": 4200, "unit": "rpm"}
